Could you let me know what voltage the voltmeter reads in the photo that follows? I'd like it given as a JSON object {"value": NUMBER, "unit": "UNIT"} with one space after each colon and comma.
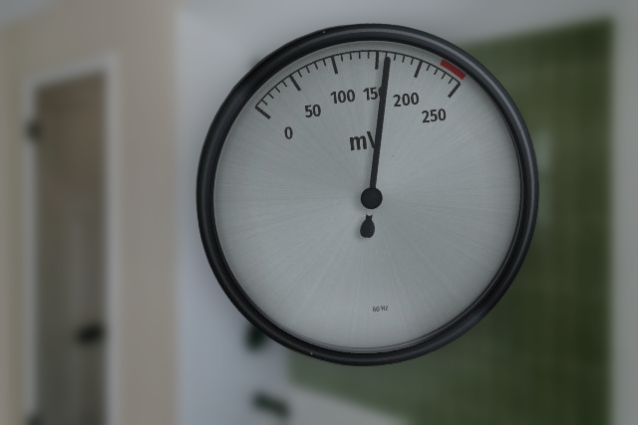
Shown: {"value": 160, "unit": "mV"}
